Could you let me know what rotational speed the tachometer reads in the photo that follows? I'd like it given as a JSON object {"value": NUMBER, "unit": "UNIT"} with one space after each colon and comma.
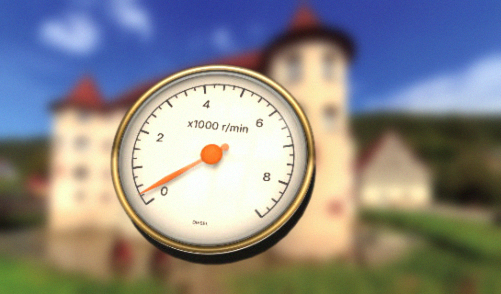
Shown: {"value": 250, "unit": "rpm"}
